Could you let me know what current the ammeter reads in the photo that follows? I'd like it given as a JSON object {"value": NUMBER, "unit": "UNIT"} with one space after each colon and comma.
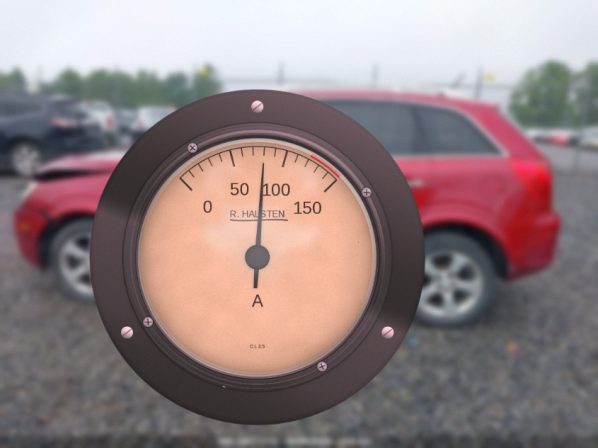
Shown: {"value": 80, "unit": "A"}
